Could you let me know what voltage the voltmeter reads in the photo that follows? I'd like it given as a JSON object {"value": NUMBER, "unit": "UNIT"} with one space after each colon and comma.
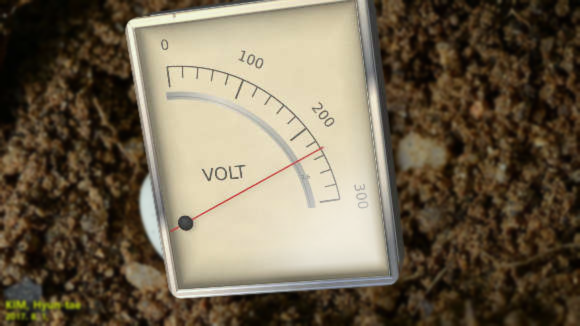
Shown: {"value": 230, "unit": "V"}
